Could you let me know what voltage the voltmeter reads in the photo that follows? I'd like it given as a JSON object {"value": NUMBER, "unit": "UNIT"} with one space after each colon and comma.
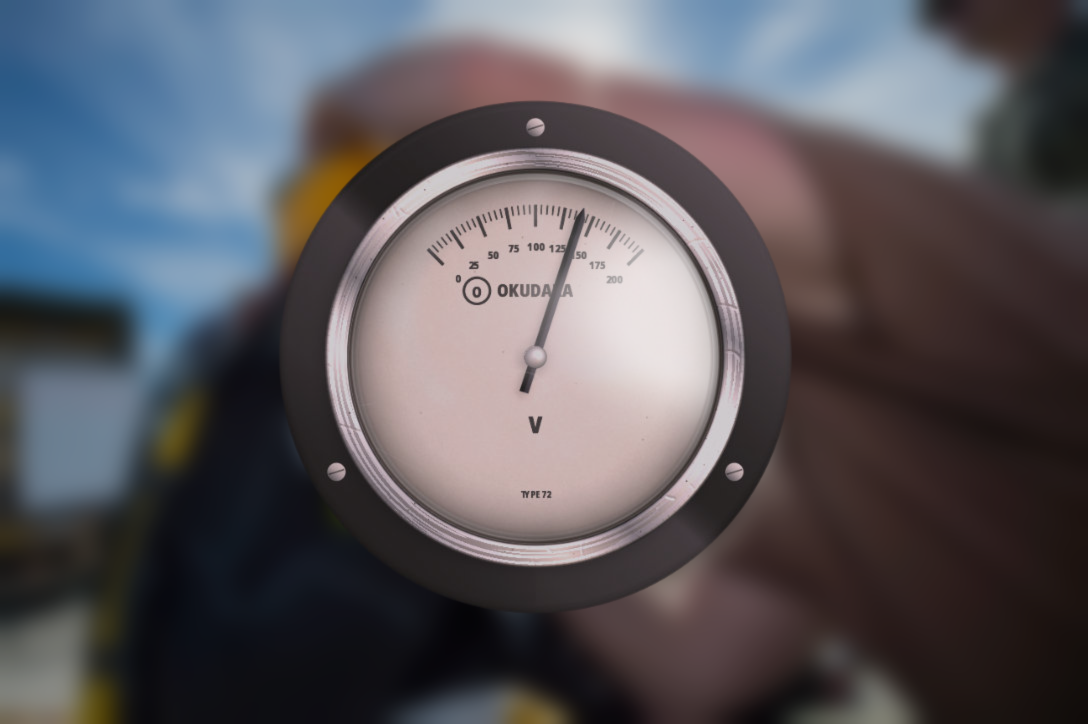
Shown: {"value": 140, "unit": "V"}
